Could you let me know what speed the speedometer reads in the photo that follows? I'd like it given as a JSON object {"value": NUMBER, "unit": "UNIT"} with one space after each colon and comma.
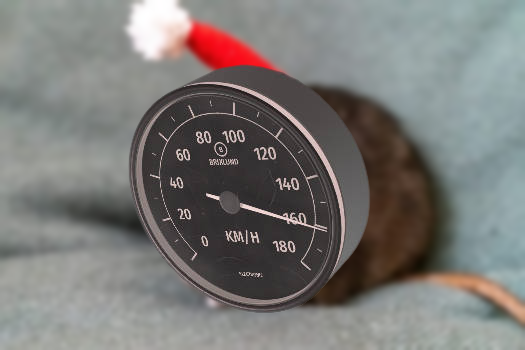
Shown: {"value": 160, "unit": "km/h"}
